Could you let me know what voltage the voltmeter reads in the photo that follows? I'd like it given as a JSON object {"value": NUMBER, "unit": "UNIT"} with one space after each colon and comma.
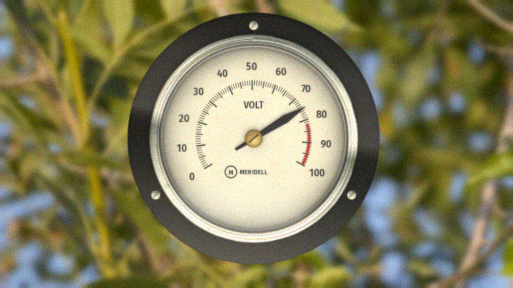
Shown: {"value": 75, "unit": "V"}
